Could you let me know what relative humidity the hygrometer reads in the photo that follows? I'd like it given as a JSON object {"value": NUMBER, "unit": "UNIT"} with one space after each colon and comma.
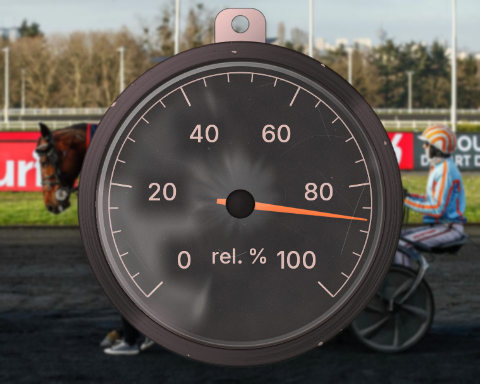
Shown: {"value": 86, "unit": "%"}
